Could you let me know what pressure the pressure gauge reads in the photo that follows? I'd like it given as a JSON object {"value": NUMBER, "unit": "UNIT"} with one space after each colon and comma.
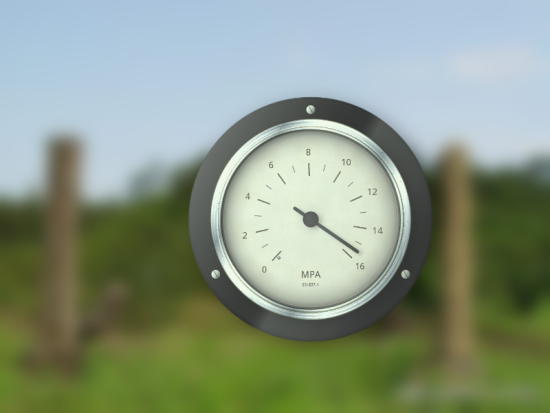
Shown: {"value": 15.5, "unit": "MPa"}
